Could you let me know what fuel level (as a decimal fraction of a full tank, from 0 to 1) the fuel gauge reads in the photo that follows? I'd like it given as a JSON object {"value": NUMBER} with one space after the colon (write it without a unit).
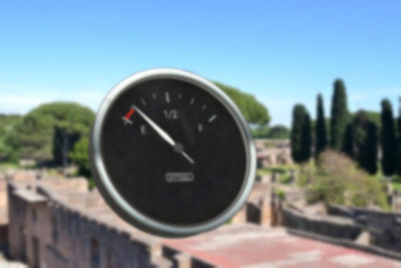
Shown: {"value": 0.125}
